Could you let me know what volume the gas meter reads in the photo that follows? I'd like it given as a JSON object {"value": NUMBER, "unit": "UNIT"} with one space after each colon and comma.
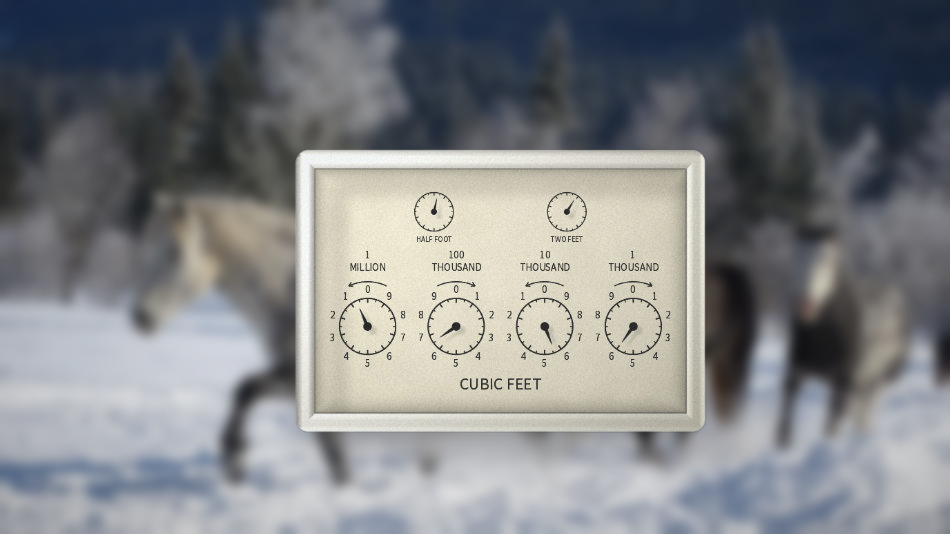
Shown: {"value": 65600, "unit": "ft³"}
